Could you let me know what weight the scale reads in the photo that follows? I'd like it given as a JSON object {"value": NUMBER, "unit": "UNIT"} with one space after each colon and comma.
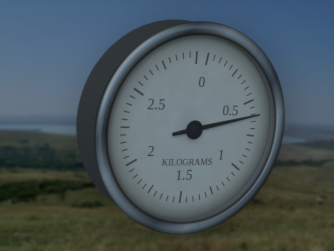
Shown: {"value": 0.6, "unit": "kg"}
